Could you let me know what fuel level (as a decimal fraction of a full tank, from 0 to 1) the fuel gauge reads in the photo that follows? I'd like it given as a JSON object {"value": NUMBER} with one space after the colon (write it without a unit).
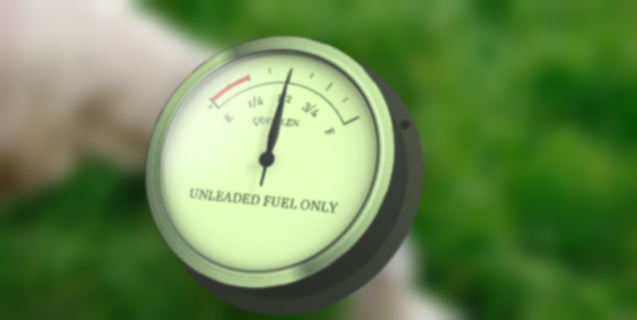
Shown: {"value": 0.5}
